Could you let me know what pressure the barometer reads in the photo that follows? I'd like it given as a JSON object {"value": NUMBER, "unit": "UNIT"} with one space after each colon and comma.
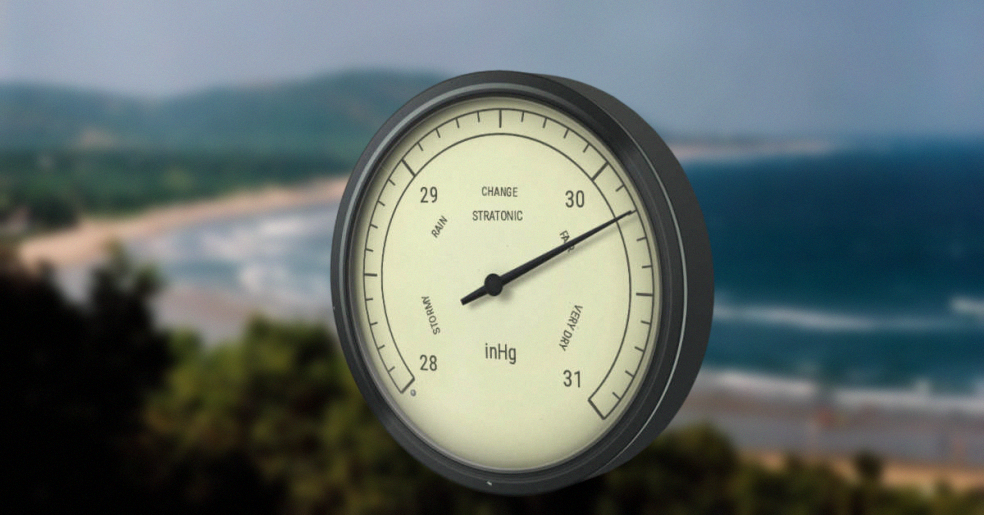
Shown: {"value": 30.2, "unit": "inHg"}
